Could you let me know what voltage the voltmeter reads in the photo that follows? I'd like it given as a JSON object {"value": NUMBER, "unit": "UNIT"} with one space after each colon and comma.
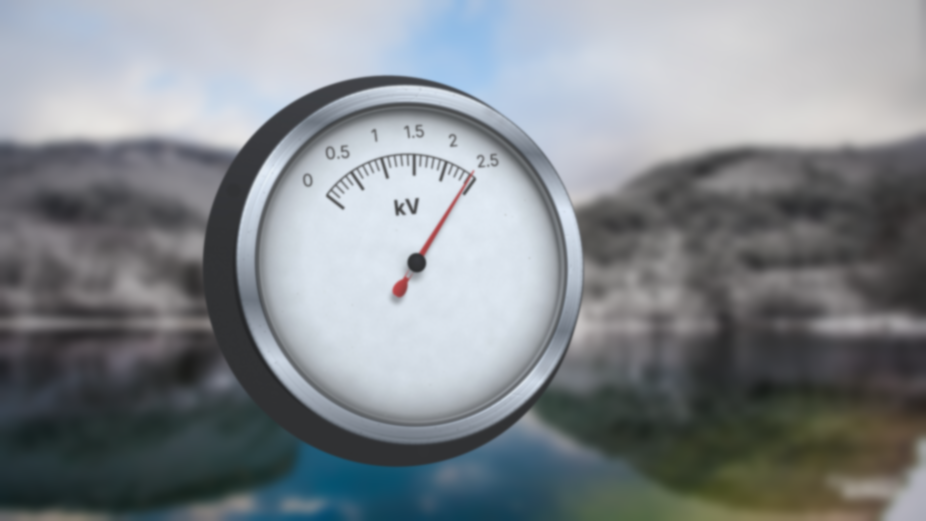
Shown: {"value": 2.4, "unit": "kV"}
